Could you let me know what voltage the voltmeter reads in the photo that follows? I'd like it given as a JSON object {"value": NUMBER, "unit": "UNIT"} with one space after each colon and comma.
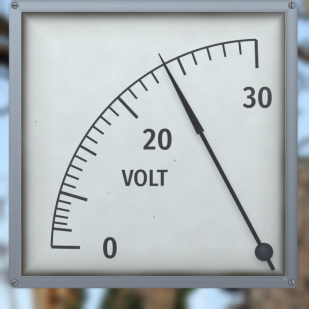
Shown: {"value": 24, "unit": "V"}
